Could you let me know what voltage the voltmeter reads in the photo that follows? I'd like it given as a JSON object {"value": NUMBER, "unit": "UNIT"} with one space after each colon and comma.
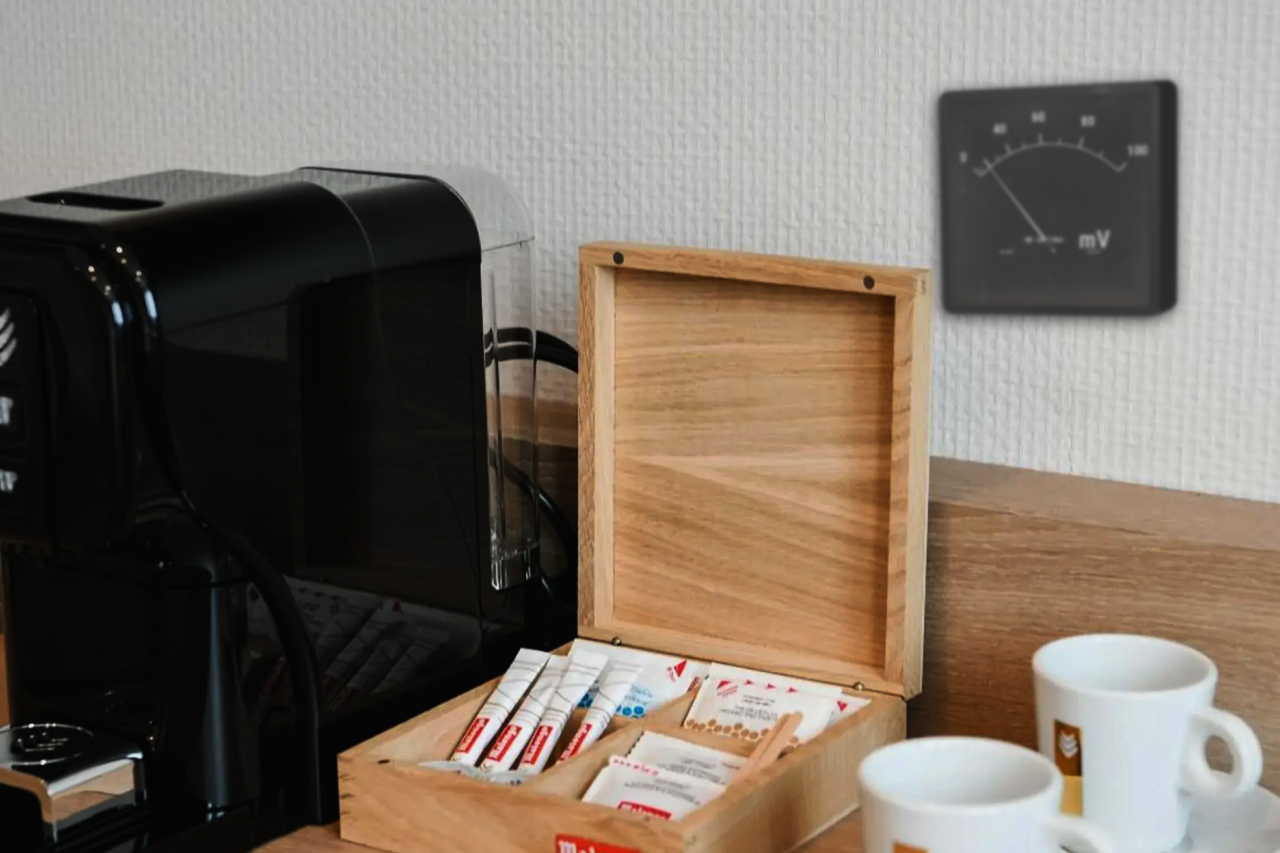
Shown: {"value": 20, "unit": "mV"}
